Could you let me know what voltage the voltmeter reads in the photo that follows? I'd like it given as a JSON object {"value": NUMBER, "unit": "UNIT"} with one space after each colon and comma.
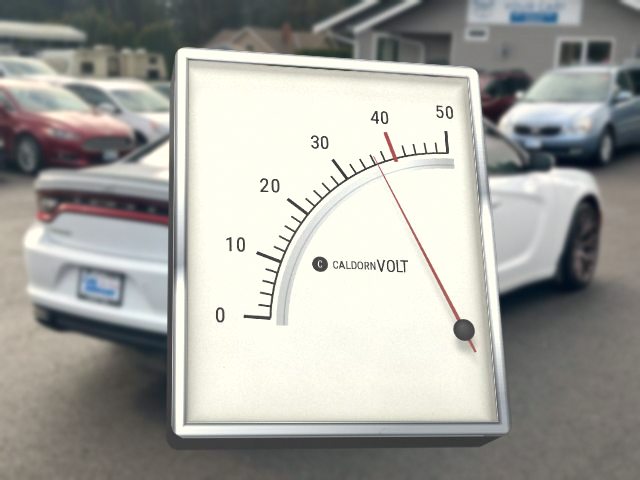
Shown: {"value": 36, "unit": "V"}
